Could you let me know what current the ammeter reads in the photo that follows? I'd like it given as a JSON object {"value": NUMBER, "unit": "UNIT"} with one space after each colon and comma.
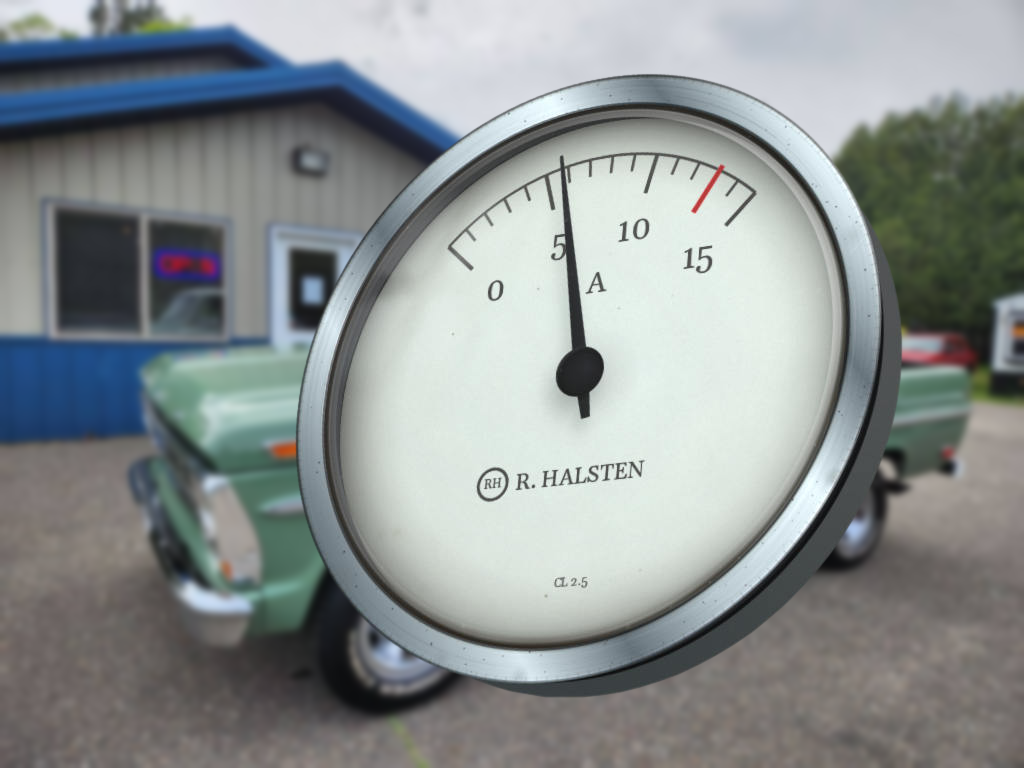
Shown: {"value": 6, "unit": "A"}
